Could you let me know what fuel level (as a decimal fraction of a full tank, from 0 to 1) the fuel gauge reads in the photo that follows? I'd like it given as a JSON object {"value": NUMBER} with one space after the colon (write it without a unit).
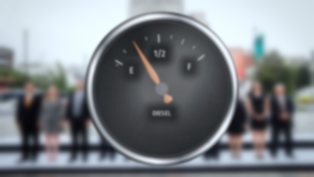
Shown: {"value": 0.25}
